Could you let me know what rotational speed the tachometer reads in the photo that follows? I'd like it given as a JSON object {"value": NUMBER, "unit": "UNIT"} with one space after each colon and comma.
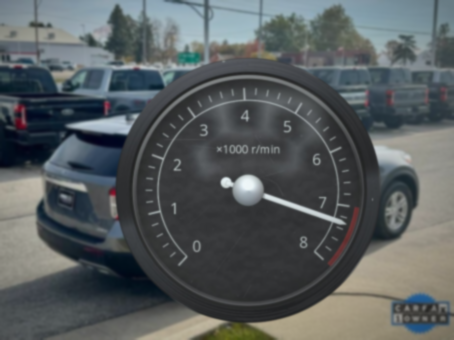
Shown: {"value": 7300, "unit": "rpm"}
